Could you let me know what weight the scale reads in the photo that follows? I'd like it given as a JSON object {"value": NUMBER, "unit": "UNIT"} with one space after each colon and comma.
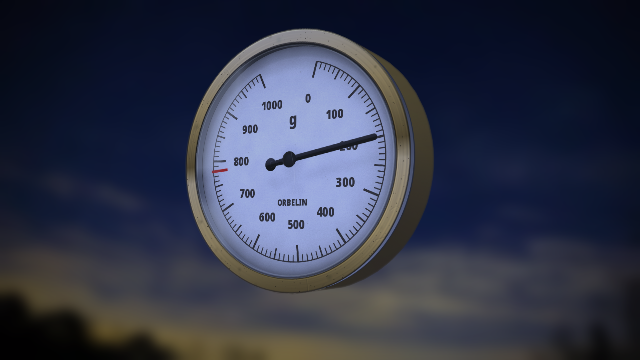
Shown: {"value": 200, "unit": "g"}
